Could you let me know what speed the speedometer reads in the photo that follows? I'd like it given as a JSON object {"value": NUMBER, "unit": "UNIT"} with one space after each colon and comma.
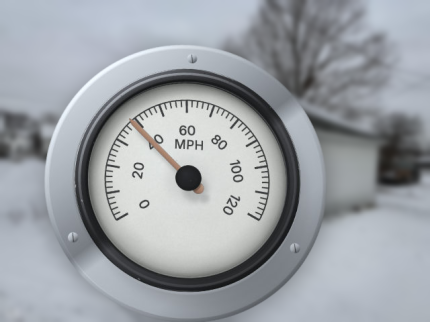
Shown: {"value": 38, "unit": "mph"}
